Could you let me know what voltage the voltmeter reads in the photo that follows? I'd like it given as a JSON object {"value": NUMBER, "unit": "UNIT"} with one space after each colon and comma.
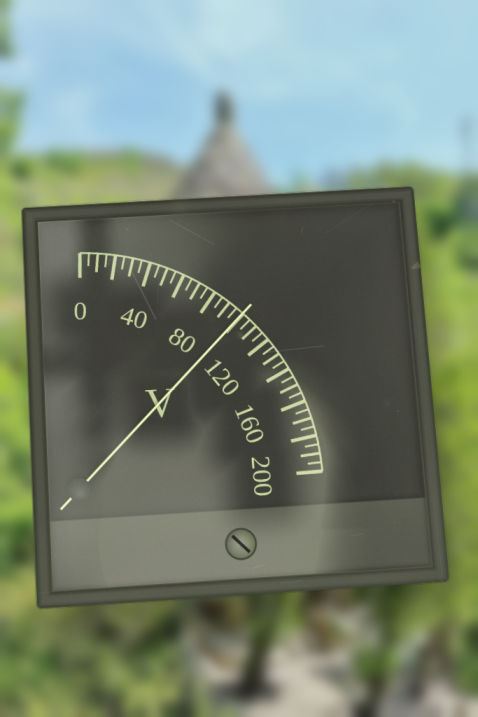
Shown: {"value": 100, "unit": "V"}
